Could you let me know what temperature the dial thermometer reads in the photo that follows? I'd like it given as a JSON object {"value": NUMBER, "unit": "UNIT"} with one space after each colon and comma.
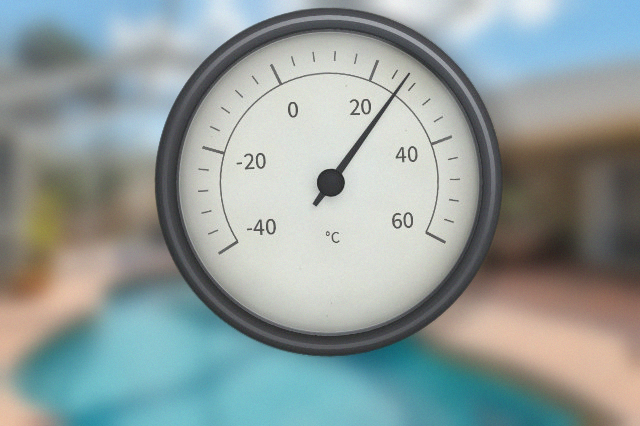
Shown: {"value": 26, "unit": "°C"}
